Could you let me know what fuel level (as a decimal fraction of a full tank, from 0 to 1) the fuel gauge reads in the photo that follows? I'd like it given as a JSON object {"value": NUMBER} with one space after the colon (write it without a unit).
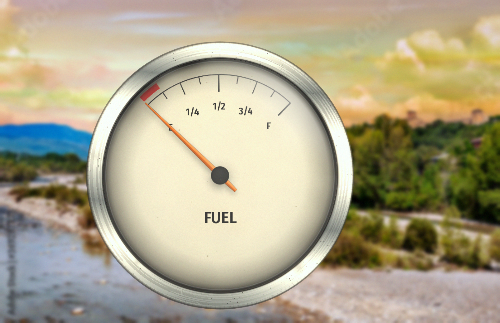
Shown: {"value": 0}
